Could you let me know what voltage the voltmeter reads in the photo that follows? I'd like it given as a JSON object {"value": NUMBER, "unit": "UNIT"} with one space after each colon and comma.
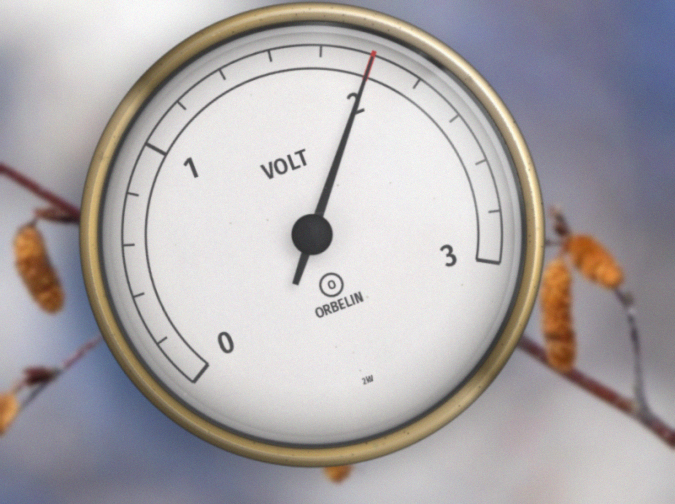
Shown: {"value": 2, "unit": "V"}
